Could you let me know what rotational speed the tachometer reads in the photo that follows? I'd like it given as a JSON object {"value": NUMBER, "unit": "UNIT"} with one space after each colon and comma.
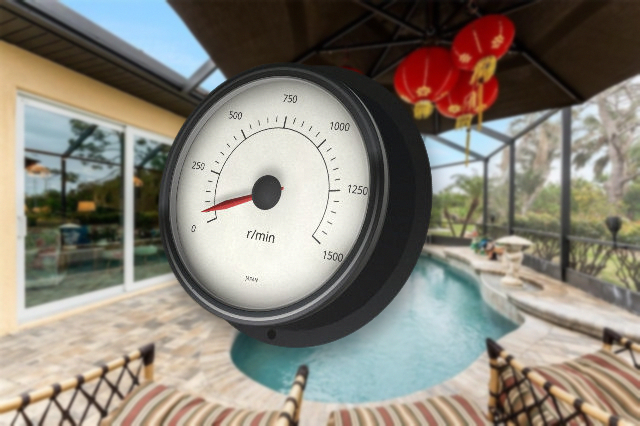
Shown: {"value": 50, "unit": "rpm"}
